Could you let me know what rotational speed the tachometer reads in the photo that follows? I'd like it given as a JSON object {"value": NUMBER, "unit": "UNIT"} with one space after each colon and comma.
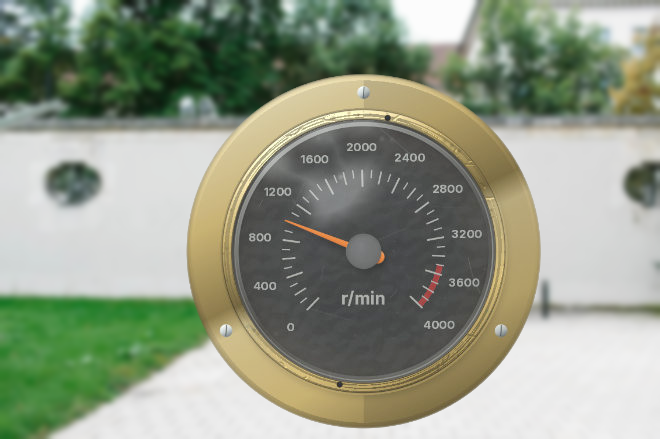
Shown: {"value": 1000, "unit": "rpm"}
